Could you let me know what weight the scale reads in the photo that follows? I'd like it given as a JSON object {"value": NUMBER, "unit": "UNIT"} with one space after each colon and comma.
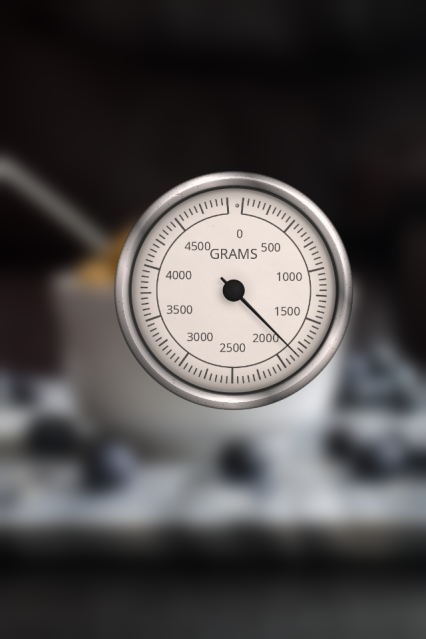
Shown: {"value": 1850, "unit": "g"}
